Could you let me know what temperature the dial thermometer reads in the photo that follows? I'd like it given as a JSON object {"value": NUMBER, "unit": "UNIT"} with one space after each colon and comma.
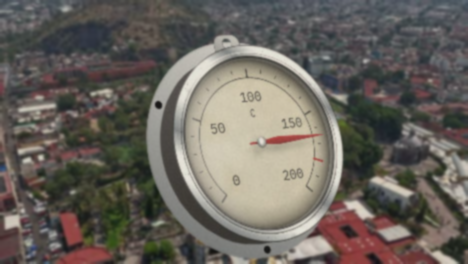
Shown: {"value": 165, "unit": "°C"}
